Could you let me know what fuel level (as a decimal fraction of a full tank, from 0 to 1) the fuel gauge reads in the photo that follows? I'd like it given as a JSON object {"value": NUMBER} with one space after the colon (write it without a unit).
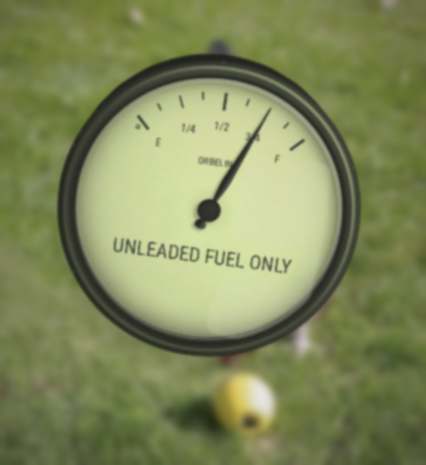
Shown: {"value": 0.75}
